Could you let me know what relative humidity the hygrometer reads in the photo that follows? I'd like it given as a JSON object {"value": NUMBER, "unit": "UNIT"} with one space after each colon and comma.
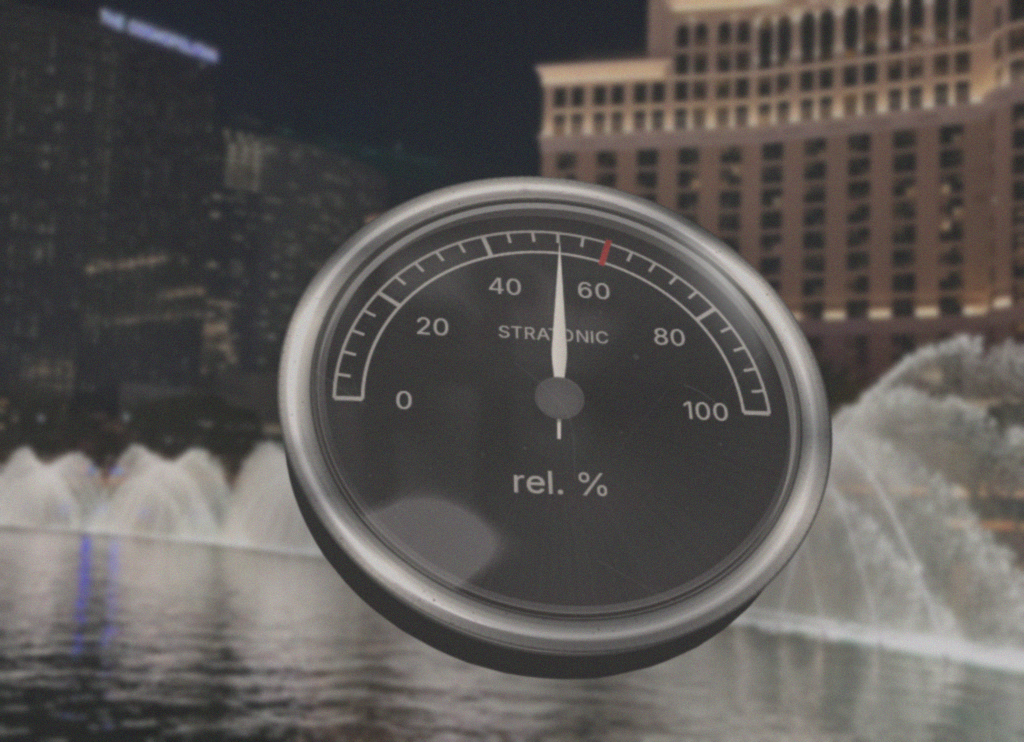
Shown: {"value": 52, "unit": "%"}
